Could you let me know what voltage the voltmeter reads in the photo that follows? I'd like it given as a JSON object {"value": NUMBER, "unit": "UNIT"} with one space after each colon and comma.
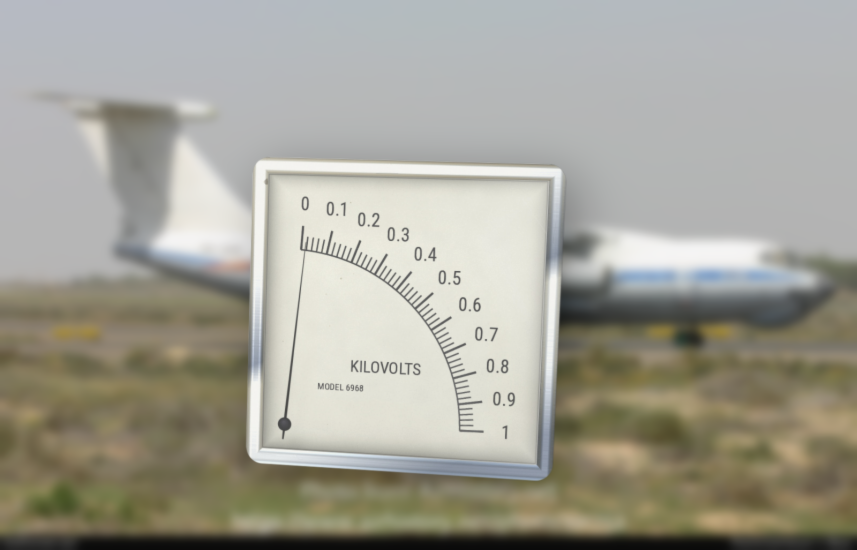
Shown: {"value": 0.02, "unit": "kV"}
